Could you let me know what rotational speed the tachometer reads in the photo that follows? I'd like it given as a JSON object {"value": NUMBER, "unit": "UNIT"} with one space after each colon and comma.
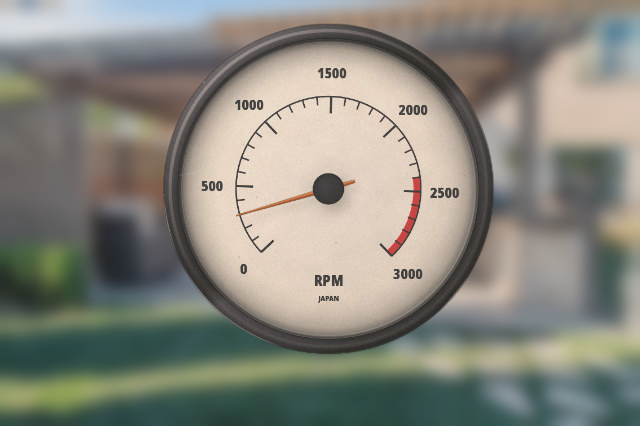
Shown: {"value": 300, "unit": "rpm"}
